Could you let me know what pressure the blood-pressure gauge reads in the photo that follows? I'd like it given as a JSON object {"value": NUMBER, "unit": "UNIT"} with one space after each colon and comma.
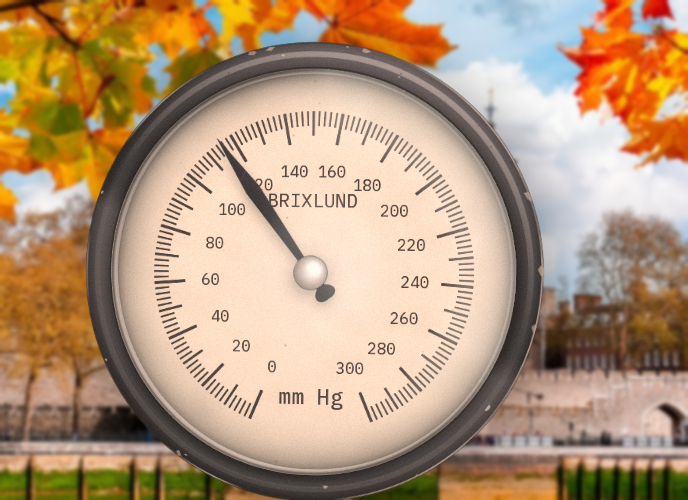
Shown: {"value": 116, "unit": "mmHg"}
